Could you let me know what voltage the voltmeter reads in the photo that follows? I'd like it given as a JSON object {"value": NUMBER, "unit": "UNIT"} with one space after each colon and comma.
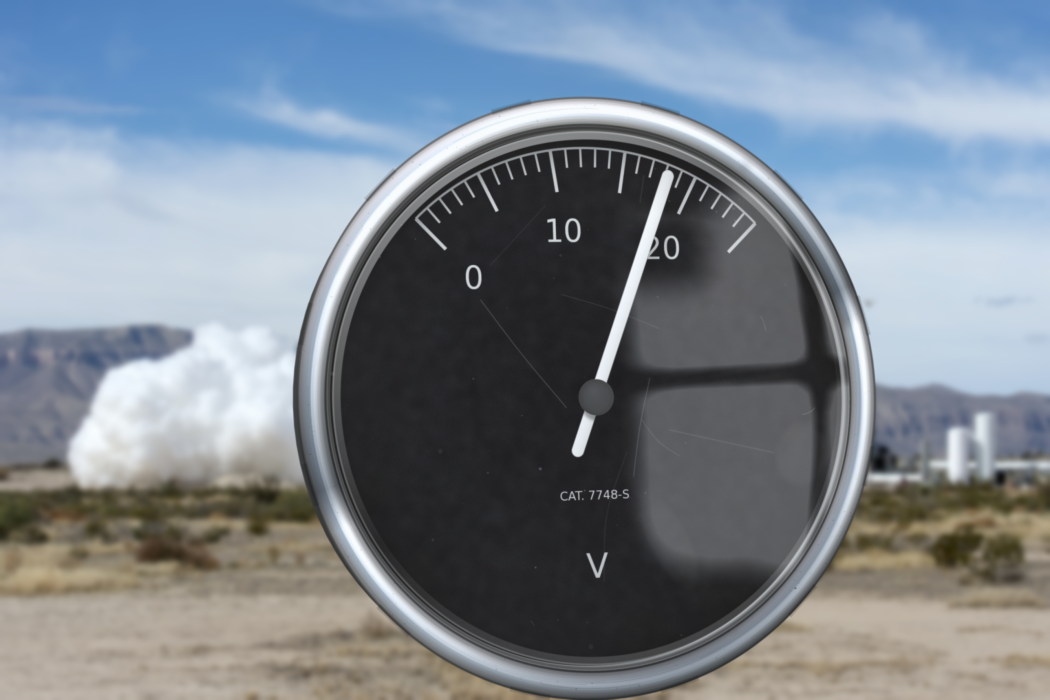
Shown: {"value": 18, "unit": "V"}
